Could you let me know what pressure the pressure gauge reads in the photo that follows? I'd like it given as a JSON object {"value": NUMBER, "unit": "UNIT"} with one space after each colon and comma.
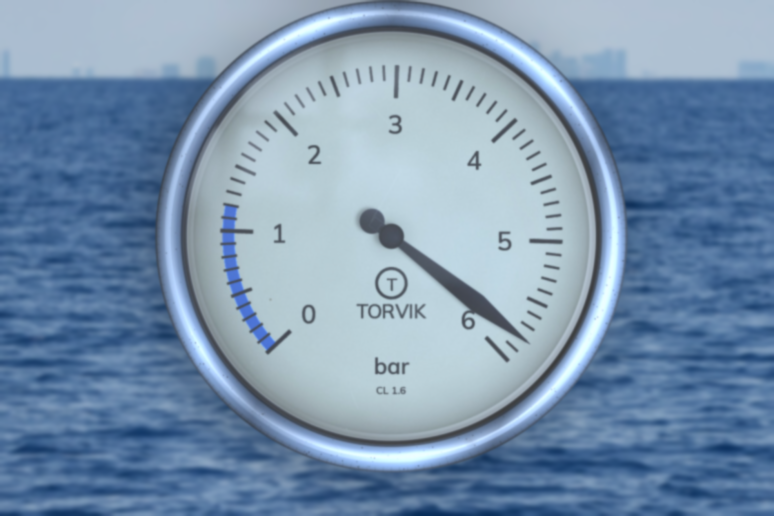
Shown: {"value": 5.8, "unit": "bar"}
